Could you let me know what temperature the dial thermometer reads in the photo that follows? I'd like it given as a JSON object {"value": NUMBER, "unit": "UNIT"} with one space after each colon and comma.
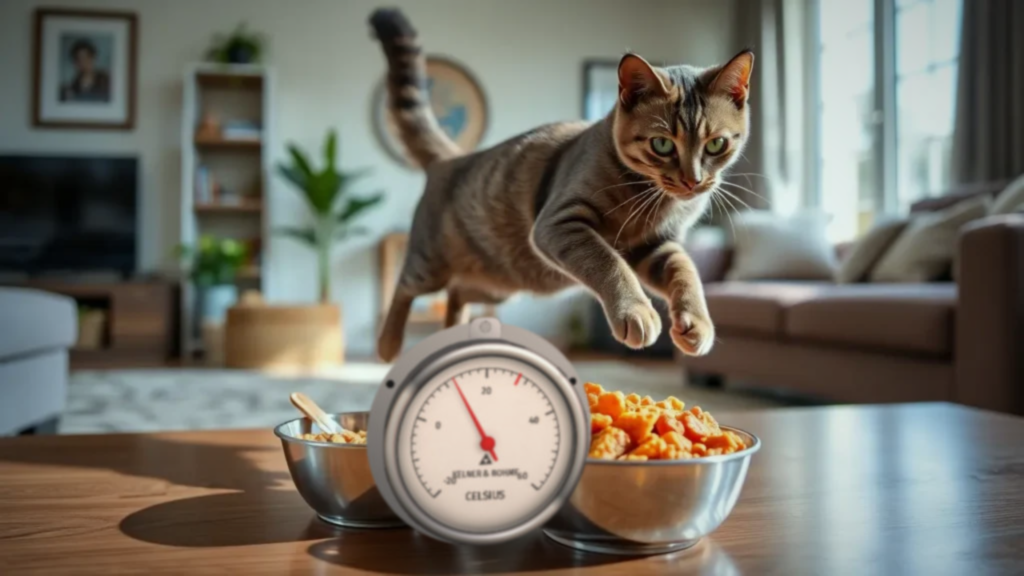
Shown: {"value": 12, "unit": "°C"}
